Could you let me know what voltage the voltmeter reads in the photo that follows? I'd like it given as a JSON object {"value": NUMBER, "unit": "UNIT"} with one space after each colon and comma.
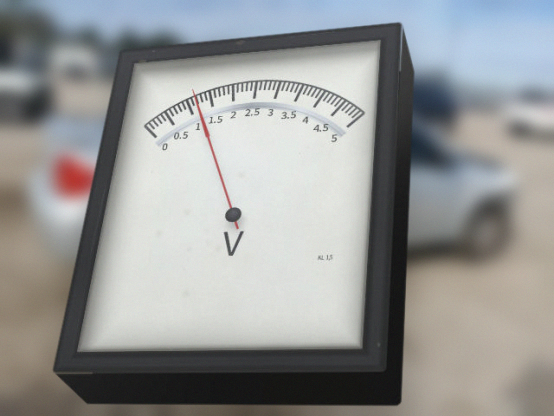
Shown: {"value": 1.2, "unit": "V"}
